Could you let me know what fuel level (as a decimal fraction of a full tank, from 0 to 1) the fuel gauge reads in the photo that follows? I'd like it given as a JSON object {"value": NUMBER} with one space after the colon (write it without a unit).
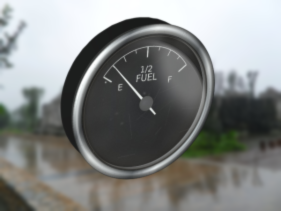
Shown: {"value": 0.125}
